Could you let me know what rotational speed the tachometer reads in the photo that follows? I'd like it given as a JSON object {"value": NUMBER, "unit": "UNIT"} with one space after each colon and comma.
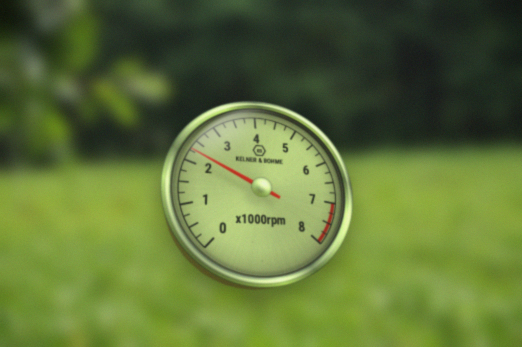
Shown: {"value": 2250, "unit": "rpm"}
